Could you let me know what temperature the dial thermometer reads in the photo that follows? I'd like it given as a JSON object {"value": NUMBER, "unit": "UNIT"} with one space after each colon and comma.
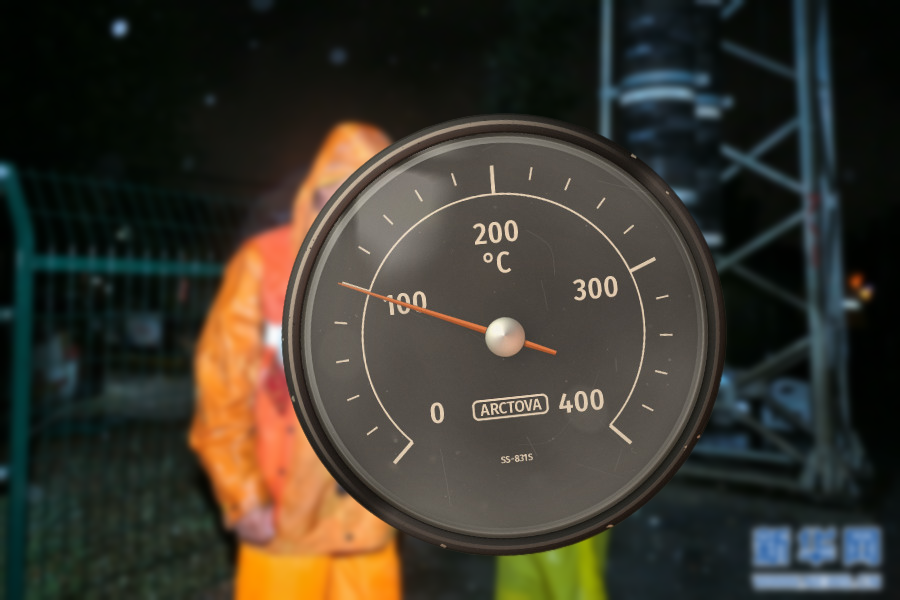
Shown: {"value": 100, "unit": "°C"}
